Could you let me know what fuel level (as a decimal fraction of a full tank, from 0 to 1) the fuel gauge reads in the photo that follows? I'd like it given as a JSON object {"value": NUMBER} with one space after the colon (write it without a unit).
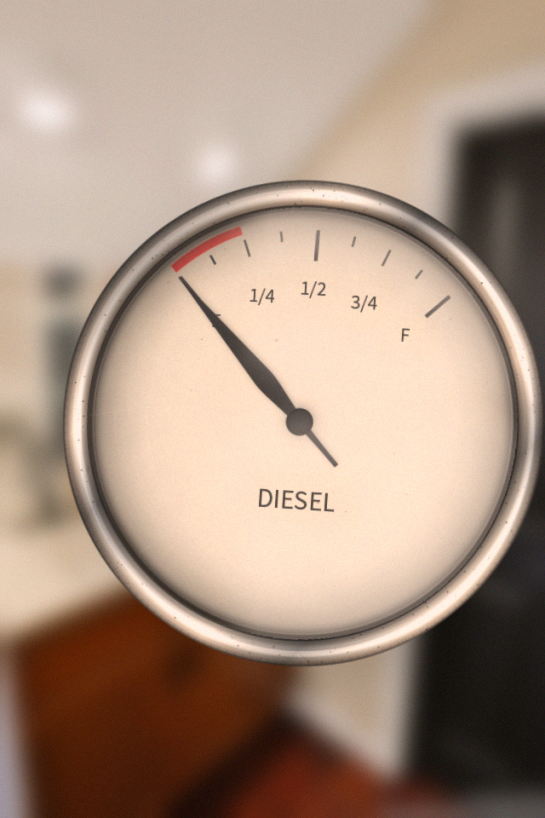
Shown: {"value": 0}
